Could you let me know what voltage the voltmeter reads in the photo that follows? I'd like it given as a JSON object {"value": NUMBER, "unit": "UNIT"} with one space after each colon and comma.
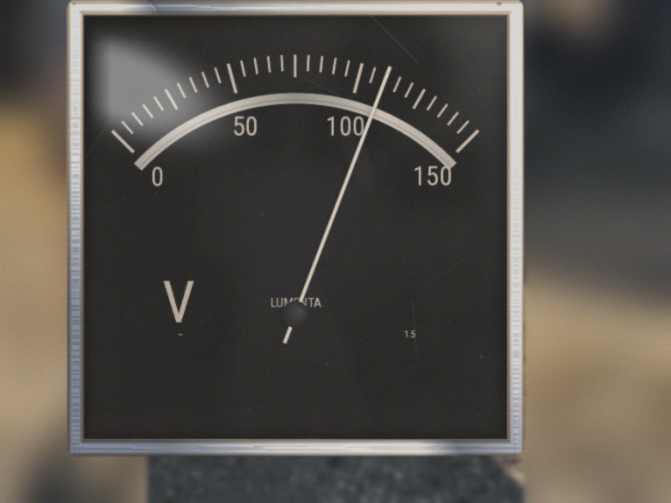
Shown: {"value": 110, "unit": "V"}
